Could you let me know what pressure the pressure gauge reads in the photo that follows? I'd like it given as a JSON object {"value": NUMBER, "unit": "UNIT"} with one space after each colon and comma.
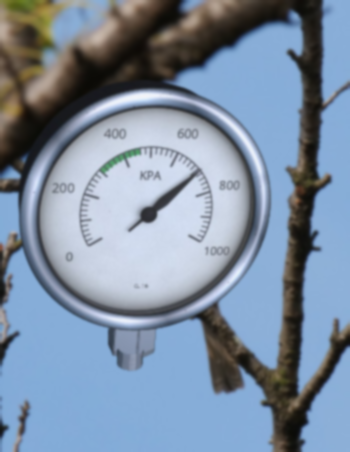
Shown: {"value": 700, "unit": "kPa"}
